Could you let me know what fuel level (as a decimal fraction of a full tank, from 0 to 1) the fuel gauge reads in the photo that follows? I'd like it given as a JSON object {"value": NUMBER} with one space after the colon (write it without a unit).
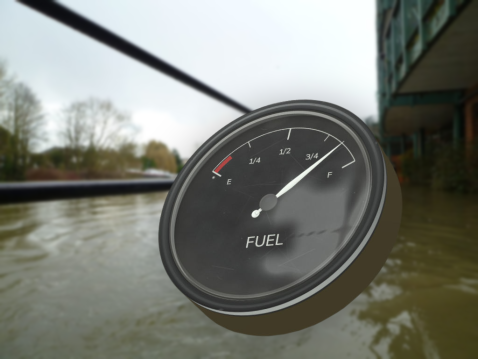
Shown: {"value": 0.875}
